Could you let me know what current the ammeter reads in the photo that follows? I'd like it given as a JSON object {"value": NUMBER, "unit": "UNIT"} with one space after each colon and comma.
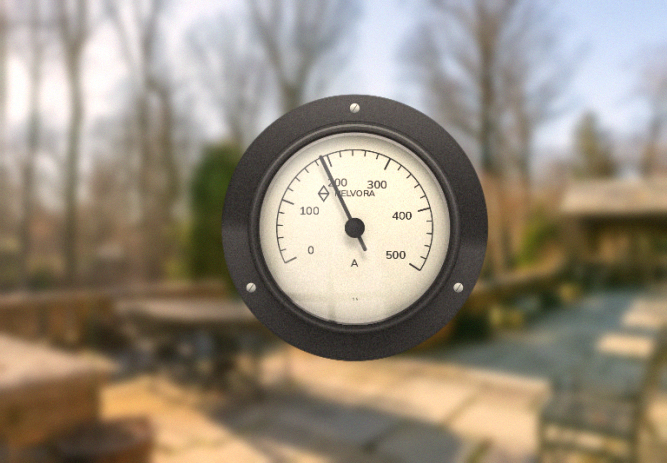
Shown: {"value": 190, "unit": "A"}
